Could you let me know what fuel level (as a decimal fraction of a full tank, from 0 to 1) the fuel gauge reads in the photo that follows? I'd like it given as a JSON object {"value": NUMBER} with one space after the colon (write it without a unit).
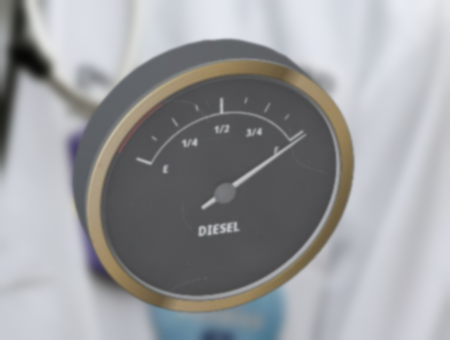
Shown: {"value": 1}
